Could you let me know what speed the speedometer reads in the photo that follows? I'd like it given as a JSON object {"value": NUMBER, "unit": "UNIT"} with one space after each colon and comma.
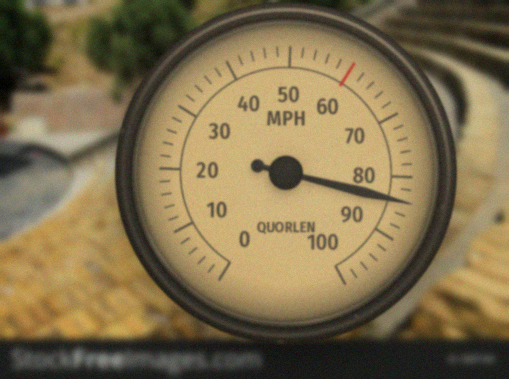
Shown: {"value": 84, "unit": "mph"}
